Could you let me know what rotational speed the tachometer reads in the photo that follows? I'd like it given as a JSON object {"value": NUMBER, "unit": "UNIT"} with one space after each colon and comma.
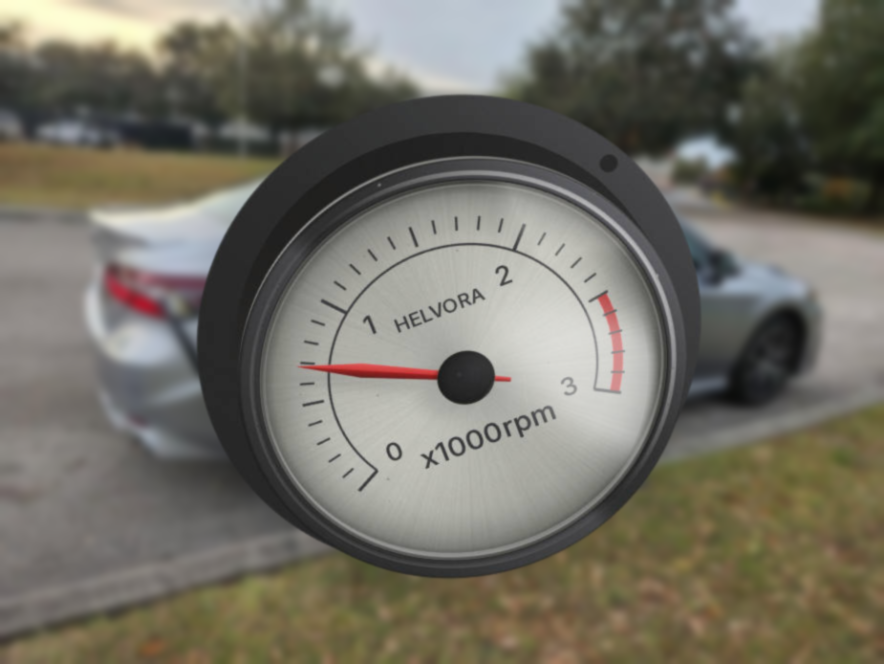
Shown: {"value": 700, "unit": "rpm"}
